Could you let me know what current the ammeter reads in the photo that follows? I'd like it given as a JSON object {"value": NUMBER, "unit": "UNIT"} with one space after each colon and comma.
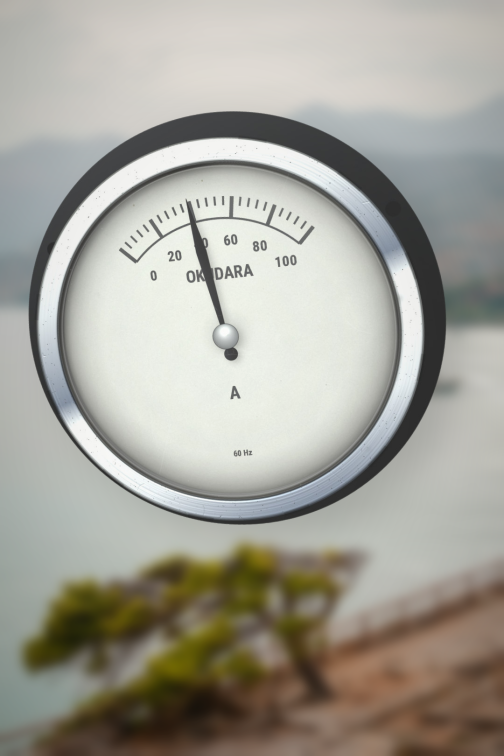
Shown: {"value": 40, "unit": "A"}
